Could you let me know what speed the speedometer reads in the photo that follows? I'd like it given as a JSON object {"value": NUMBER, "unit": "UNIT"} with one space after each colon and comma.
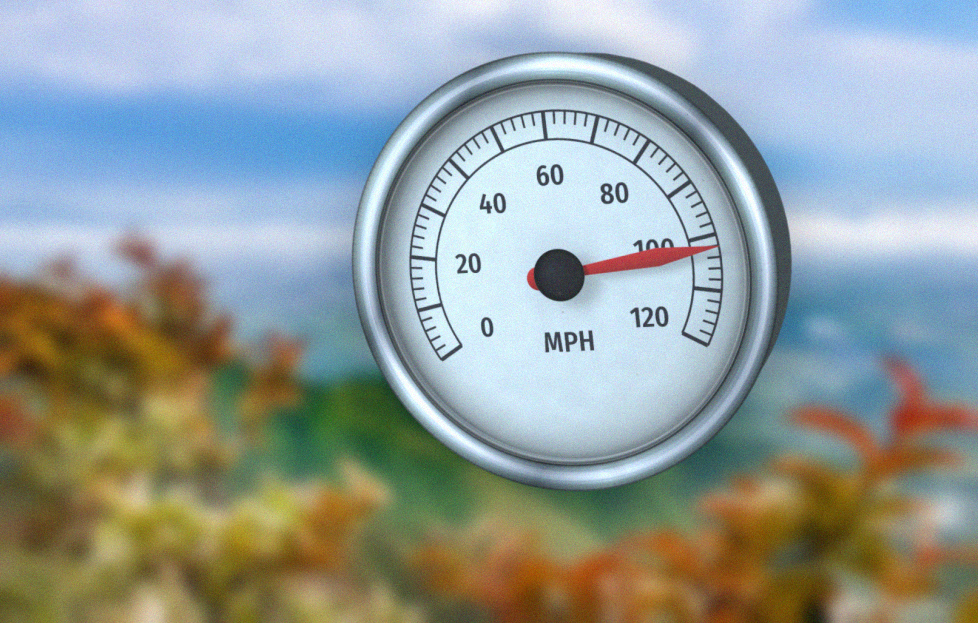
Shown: {"value": 102, "unit": "mph"}
